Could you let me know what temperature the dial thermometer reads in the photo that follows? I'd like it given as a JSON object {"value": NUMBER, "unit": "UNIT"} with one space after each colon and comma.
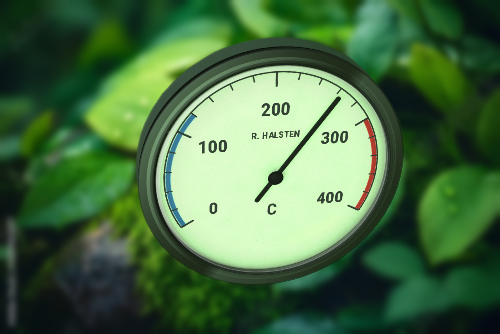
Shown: {"value": 260, "unit": "°C"}
